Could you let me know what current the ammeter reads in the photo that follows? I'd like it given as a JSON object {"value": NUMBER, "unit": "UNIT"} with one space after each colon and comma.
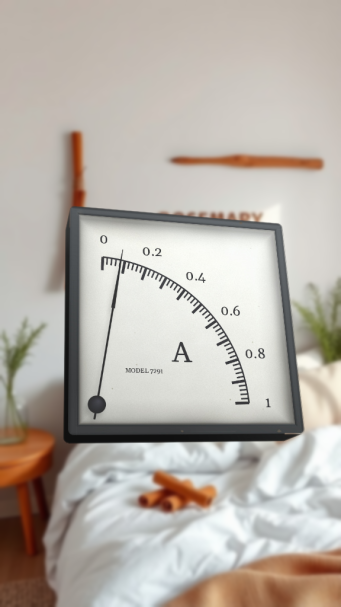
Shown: {"value": 0.08, "unit": "A"}
